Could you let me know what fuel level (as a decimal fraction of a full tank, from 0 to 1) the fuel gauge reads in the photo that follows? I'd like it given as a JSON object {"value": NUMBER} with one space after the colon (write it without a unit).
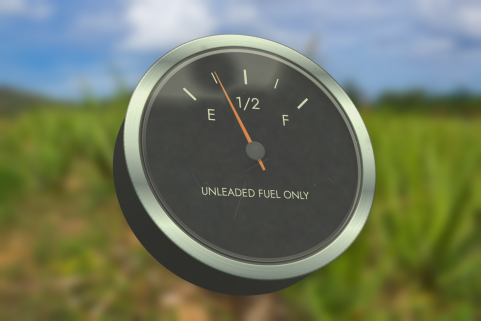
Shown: {"value": 0.25}
